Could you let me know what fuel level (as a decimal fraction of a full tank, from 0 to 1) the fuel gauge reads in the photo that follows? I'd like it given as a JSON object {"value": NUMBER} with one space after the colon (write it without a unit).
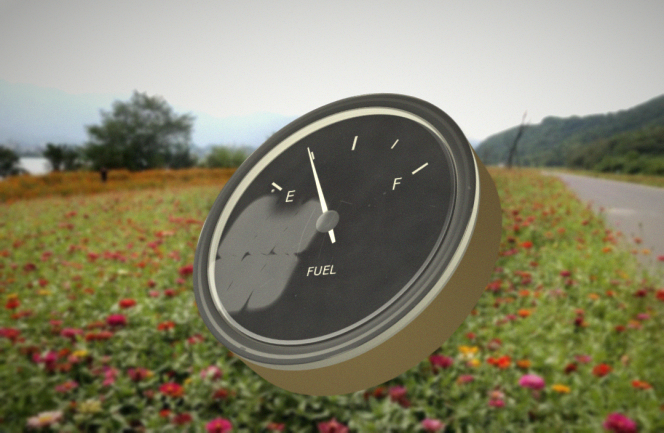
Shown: {"value": 0.25}
